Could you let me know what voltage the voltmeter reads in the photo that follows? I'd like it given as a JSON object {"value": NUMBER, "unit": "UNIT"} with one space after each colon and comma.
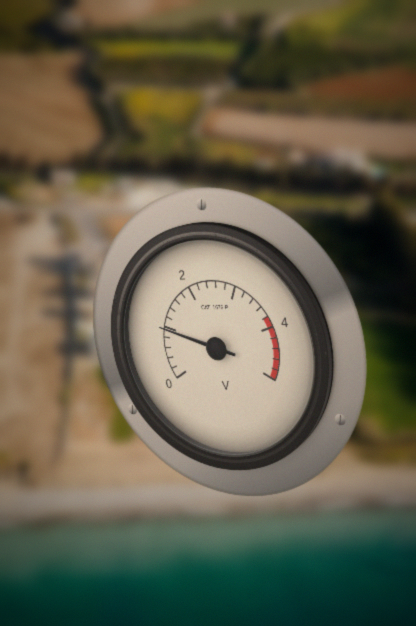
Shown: {"value": 1, "unit": "V"}
